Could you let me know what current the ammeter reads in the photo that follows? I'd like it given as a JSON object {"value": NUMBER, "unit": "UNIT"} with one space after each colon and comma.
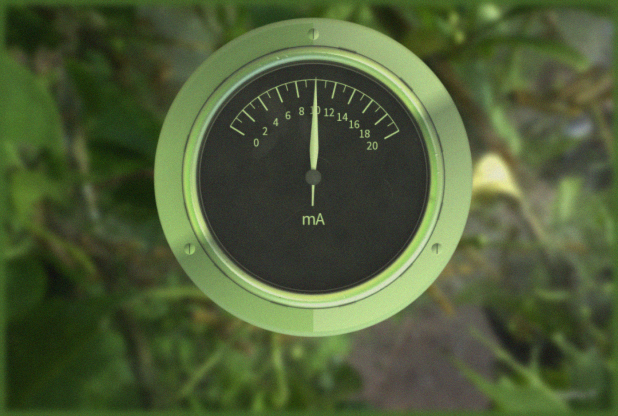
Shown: {"value": 10, "unit": "mA"}
